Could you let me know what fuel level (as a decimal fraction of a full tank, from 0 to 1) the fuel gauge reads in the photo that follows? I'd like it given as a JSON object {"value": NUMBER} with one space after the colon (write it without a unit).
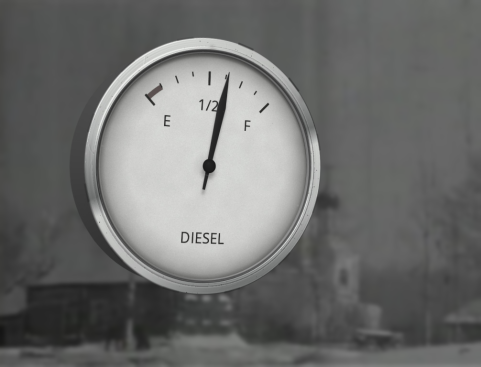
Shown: {"value": 0.625}
